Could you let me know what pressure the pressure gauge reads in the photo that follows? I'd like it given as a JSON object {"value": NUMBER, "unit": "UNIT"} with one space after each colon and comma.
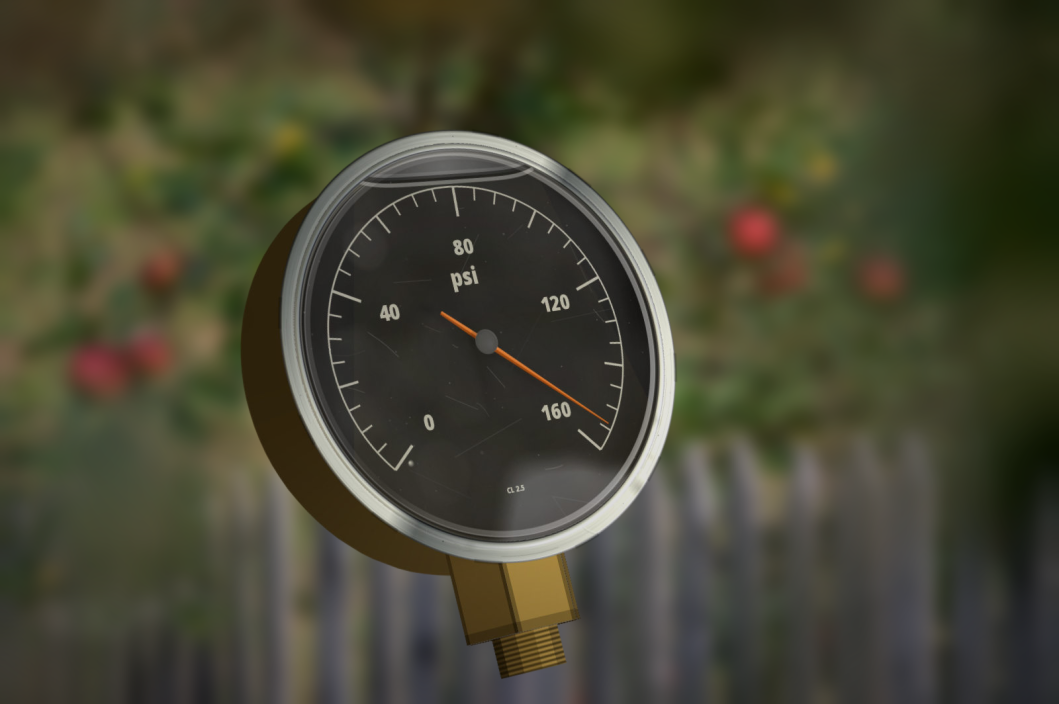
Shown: {"value": 155, "unit": "psi"}
